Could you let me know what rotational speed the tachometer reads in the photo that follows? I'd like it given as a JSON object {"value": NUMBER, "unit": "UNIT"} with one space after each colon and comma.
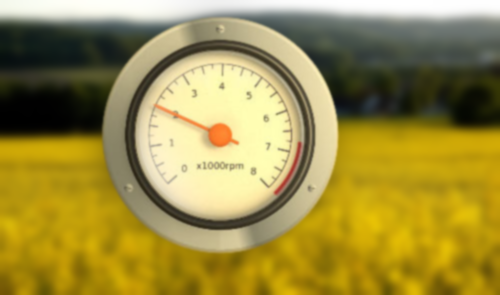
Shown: {"value": 2000, "unit": "rpm"}
